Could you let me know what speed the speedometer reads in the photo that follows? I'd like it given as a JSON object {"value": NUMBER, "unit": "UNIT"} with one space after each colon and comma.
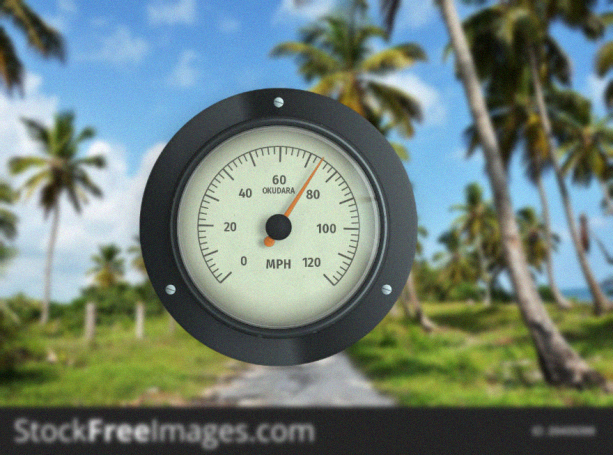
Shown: {"value": 74, "unit": "mph"}
